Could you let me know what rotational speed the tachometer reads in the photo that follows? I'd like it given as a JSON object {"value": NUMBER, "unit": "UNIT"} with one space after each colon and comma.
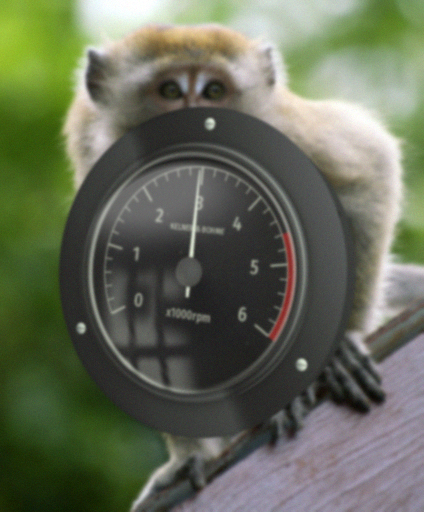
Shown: {"value": 3000, "unit": "rpm"}
